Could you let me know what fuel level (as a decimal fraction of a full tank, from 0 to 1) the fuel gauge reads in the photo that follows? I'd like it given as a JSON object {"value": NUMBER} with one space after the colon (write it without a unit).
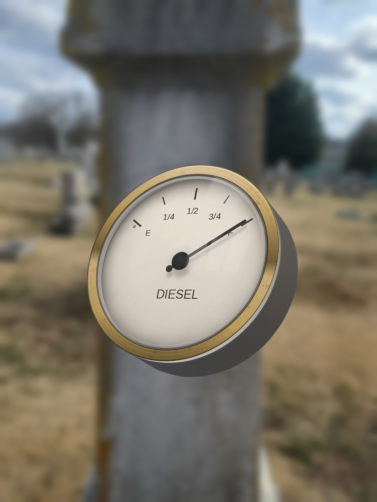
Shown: {"value": 1}
